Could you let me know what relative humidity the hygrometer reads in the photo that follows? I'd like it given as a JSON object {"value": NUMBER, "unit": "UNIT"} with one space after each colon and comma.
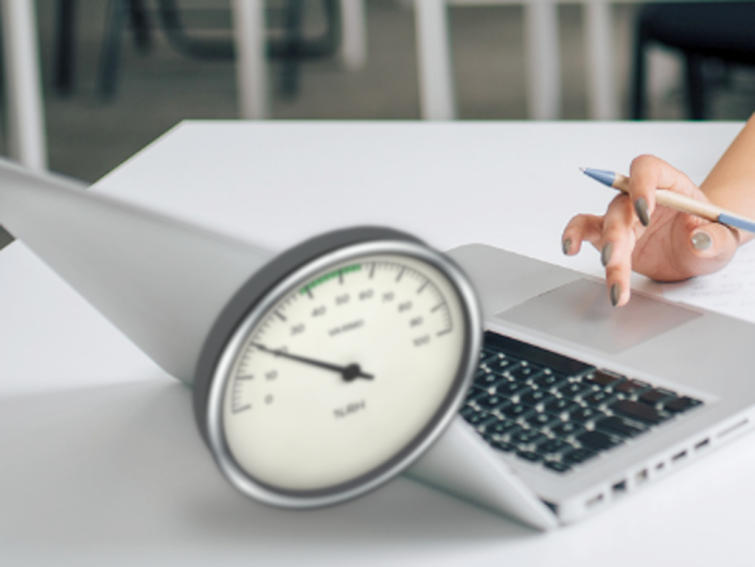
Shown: {"value": 20, "unit": "%"}
